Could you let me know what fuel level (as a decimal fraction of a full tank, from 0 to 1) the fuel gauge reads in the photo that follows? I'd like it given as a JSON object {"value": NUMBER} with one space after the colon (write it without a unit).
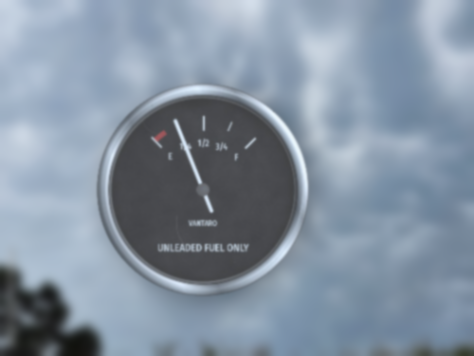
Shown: {"value": 0.25}
